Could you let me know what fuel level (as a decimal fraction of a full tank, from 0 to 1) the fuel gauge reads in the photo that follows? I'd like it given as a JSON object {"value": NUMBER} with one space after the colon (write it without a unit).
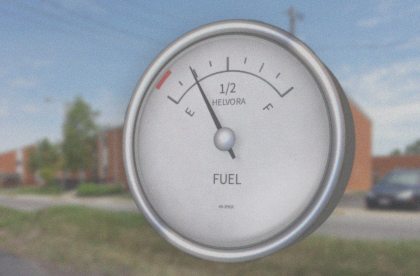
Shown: {"value": 0.25}
